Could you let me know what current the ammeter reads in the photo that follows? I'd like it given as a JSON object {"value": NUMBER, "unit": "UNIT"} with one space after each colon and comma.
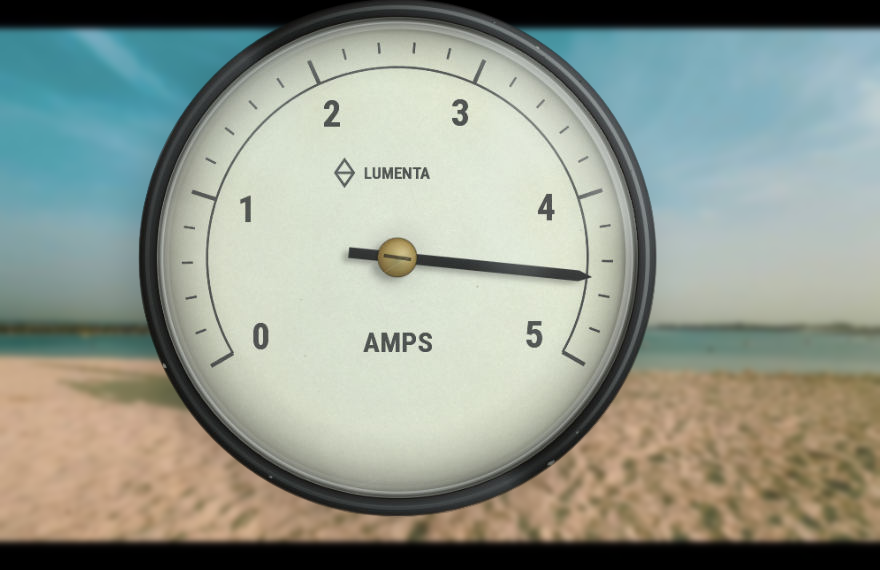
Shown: {"value": 4.5, "unit": "A"}
